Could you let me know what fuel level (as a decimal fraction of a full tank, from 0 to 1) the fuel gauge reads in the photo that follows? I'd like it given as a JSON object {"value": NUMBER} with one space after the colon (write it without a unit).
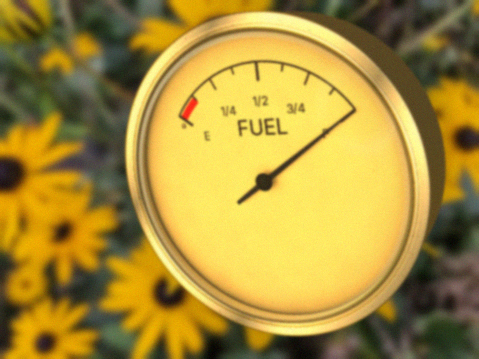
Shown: {"value": 1}
